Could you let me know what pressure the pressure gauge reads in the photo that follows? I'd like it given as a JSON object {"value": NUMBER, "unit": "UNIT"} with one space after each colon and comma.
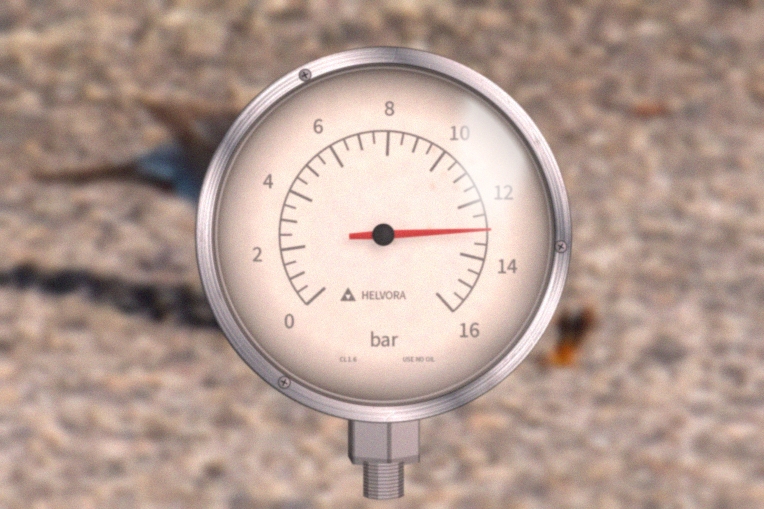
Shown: {"value": 13, "unit": "bar"}
